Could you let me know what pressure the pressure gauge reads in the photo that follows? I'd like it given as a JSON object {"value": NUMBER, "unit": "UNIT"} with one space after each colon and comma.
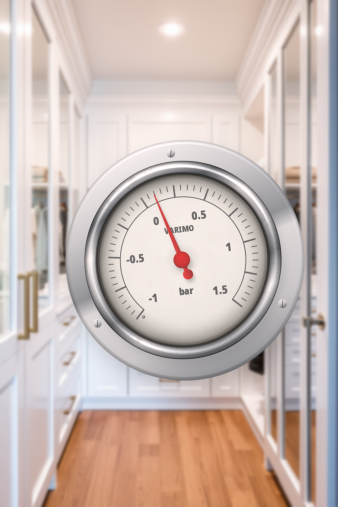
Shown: {"value": 0.1, "unit": "bar"}
